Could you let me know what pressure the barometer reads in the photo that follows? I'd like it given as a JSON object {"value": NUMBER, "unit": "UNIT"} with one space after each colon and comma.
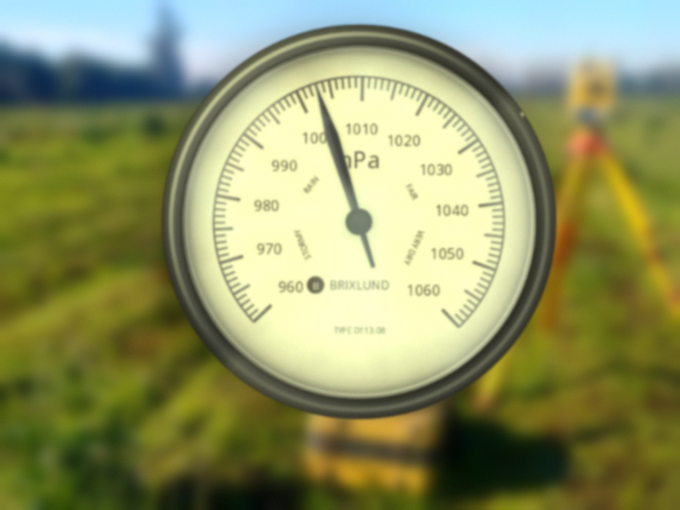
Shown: {"value": 1003, "unit": "hPa"}
